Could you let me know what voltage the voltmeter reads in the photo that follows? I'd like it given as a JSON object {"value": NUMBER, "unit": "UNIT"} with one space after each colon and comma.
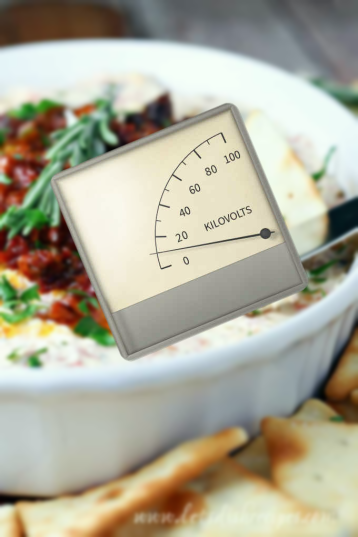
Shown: {"value": 10, "unit": "kV"}
